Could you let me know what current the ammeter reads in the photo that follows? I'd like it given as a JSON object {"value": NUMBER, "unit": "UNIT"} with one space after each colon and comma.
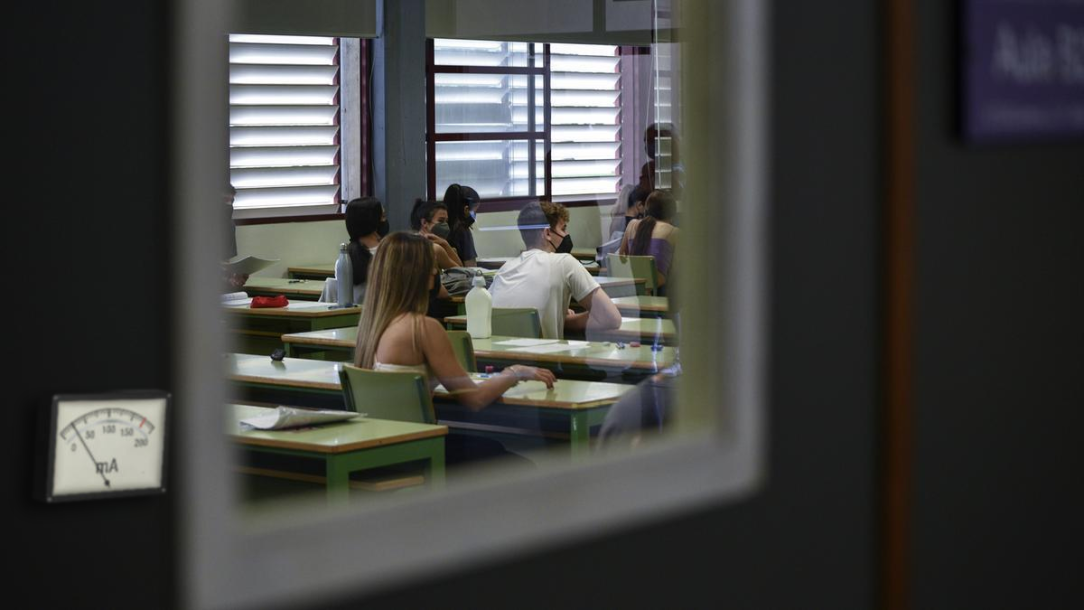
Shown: {"value": 25, "unit": "mA"}
